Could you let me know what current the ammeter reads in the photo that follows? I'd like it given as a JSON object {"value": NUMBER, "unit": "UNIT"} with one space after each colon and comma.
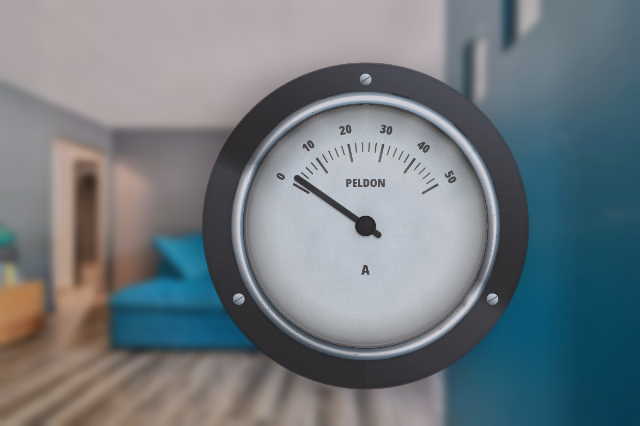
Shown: {"value": 2, "unit": "A"}
